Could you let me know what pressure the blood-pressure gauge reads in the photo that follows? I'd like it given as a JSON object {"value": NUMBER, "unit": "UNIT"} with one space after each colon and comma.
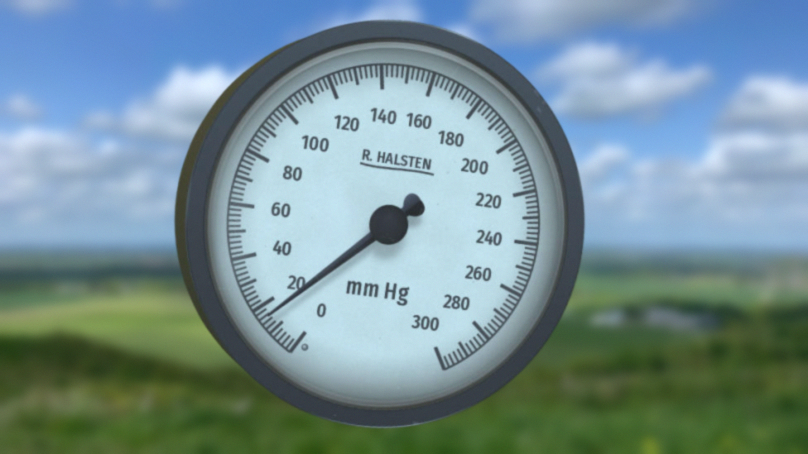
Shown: {"value": 16, "unit": "mmHg"}
